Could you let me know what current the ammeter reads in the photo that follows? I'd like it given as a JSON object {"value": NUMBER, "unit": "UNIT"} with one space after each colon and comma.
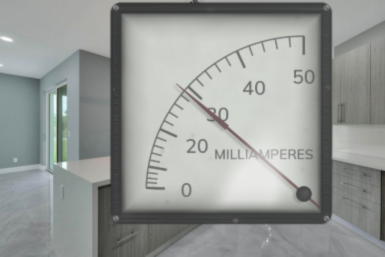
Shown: {"value": 29, "unit": "mA"}
